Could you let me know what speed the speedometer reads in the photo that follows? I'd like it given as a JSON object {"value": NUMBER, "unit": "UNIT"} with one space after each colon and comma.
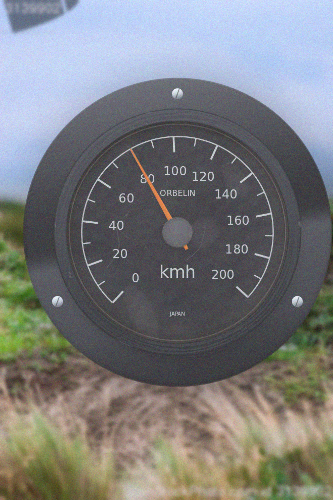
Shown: {"value": 80, "unit": "km/h"}
